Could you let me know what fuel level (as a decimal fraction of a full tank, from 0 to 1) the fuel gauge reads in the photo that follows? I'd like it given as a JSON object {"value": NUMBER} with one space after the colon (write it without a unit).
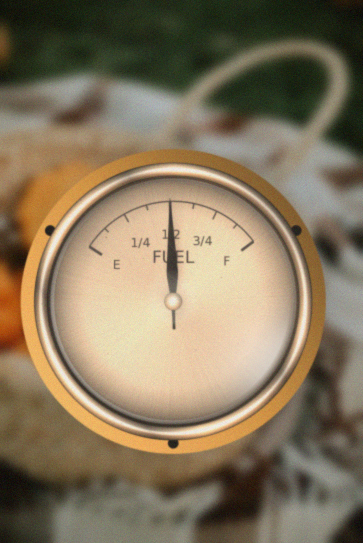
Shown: {"value": 0.5}
